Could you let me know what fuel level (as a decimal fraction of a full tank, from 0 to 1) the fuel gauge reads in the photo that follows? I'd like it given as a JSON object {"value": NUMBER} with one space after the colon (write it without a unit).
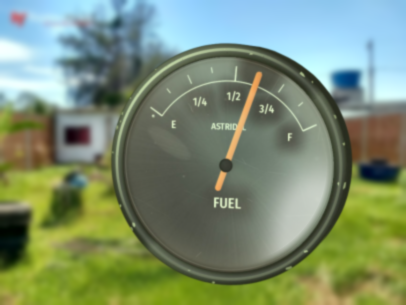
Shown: {"value": 0.625}
